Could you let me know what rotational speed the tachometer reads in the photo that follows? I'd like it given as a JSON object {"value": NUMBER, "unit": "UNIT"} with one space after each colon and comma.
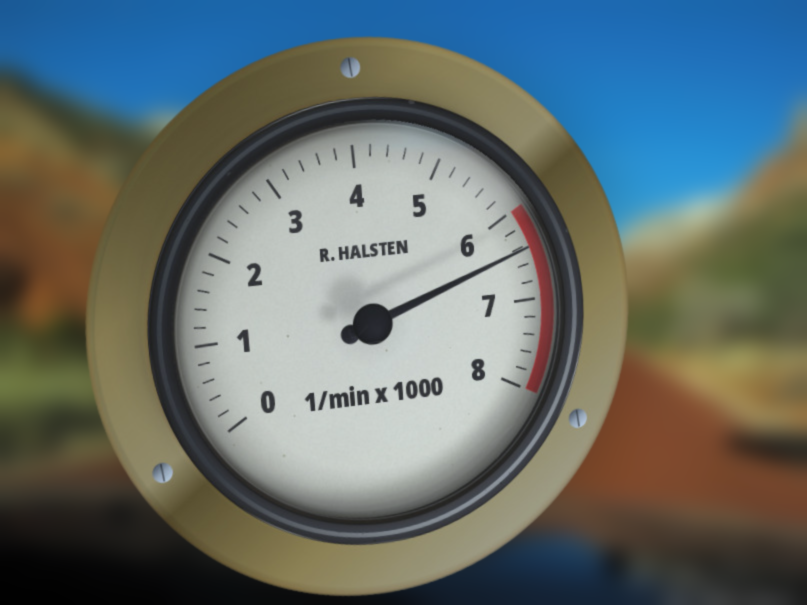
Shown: {"value": 6400, "unit": "rpm"}
